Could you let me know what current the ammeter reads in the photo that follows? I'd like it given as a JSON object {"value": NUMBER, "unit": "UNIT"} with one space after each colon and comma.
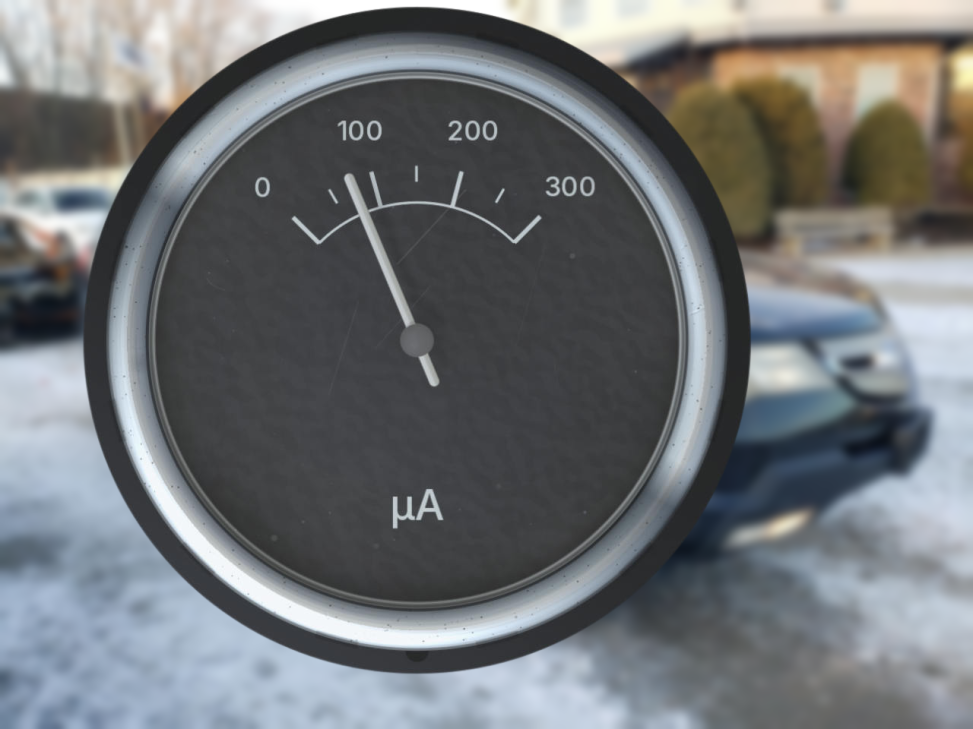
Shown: {"value": 75, "unit": "µA"}
